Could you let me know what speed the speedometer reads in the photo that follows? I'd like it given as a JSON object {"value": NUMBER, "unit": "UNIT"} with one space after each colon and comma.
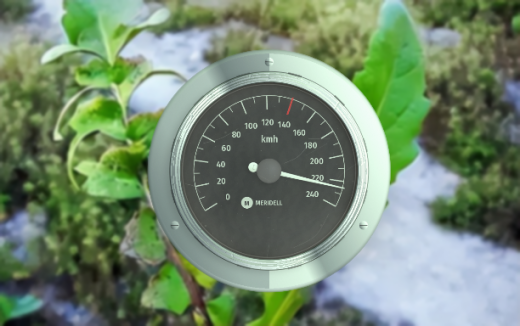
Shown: {"value": 225, "unit": "km/h"}
